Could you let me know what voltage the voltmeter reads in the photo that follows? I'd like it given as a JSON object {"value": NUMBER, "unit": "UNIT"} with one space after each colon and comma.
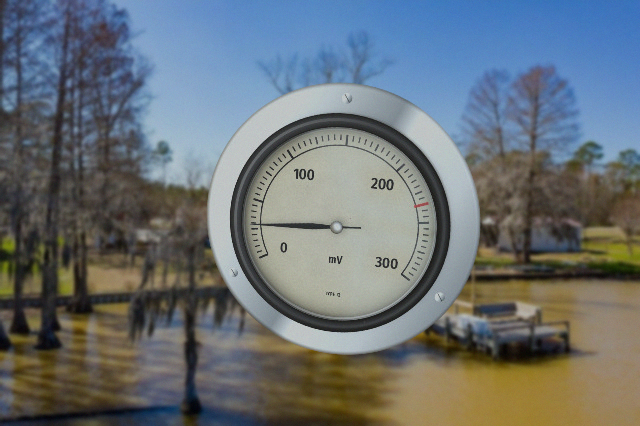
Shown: {"value": 30, "unit": "mV"}
